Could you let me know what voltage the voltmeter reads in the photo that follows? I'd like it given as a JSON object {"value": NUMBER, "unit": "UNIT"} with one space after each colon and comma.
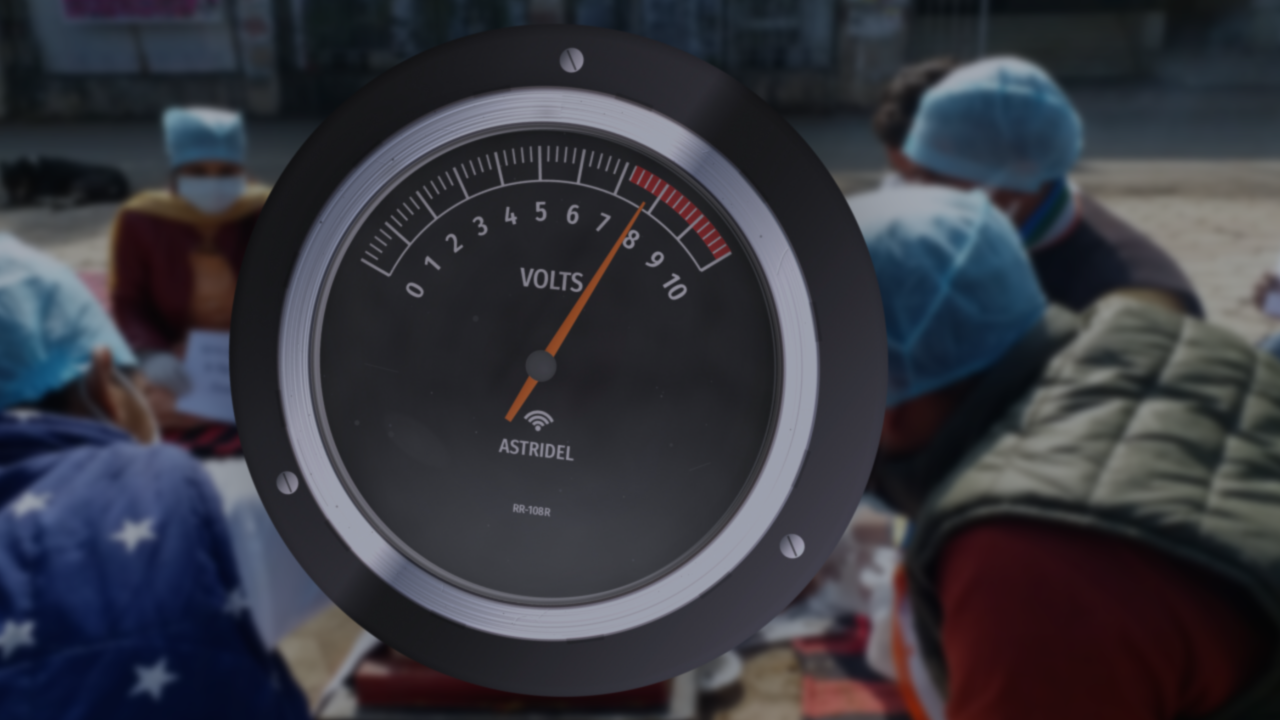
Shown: {"value": 7.8, "unit": "V"}
